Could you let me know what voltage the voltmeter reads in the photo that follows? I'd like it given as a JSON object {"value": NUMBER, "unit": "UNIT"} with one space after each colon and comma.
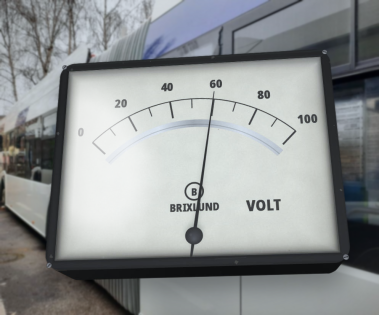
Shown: {"value": 60, "unit": "V"}
